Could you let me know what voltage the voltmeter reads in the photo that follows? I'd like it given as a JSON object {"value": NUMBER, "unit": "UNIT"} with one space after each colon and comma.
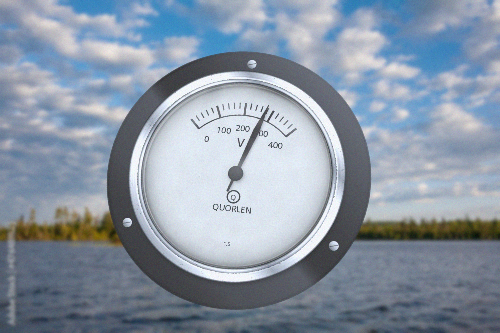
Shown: {"value": 280, "unit": "V"}
